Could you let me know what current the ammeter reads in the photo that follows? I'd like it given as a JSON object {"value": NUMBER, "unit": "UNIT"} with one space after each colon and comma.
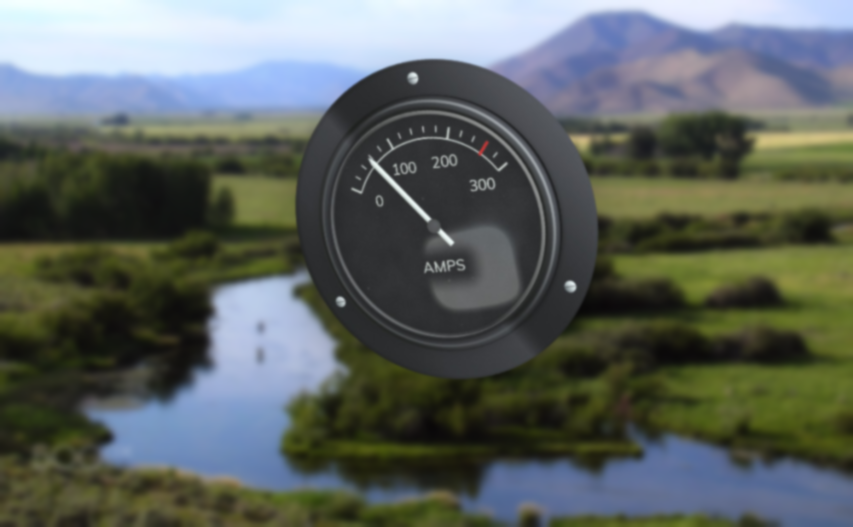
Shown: {"value": 60, "unit": "A"}
